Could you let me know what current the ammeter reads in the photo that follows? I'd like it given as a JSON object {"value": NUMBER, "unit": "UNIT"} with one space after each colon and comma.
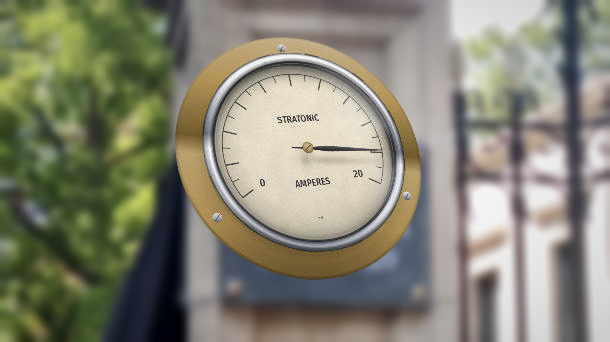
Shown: {"value": 18, "unit": "A"}
